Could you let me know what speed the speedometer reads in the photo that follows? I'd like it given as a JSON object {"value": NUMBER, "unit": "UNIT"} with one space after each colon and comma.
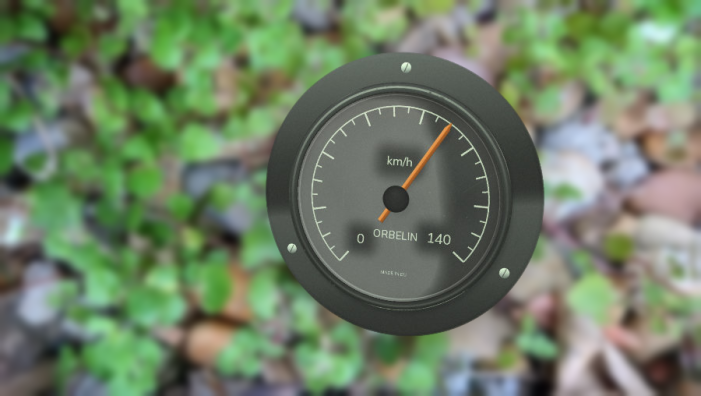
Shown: {"value": 90, "unit": "km/h"}
